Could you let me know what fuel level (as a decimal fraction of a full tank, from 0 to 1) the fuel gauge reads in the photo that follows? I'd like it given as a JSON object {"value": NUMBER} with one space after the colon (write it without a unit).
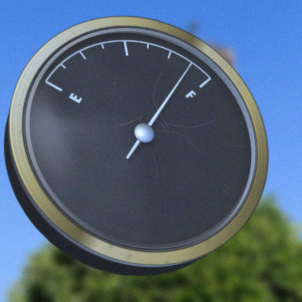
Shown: {"value": 0.875}
